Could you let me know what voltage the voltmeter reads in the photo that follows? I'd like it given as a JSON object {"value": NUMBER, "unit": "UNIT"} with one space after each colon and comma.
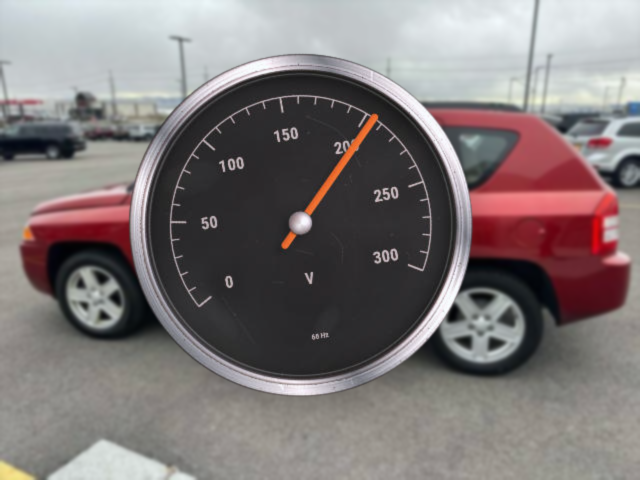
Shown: {"value": 205, "unit": "V"}
